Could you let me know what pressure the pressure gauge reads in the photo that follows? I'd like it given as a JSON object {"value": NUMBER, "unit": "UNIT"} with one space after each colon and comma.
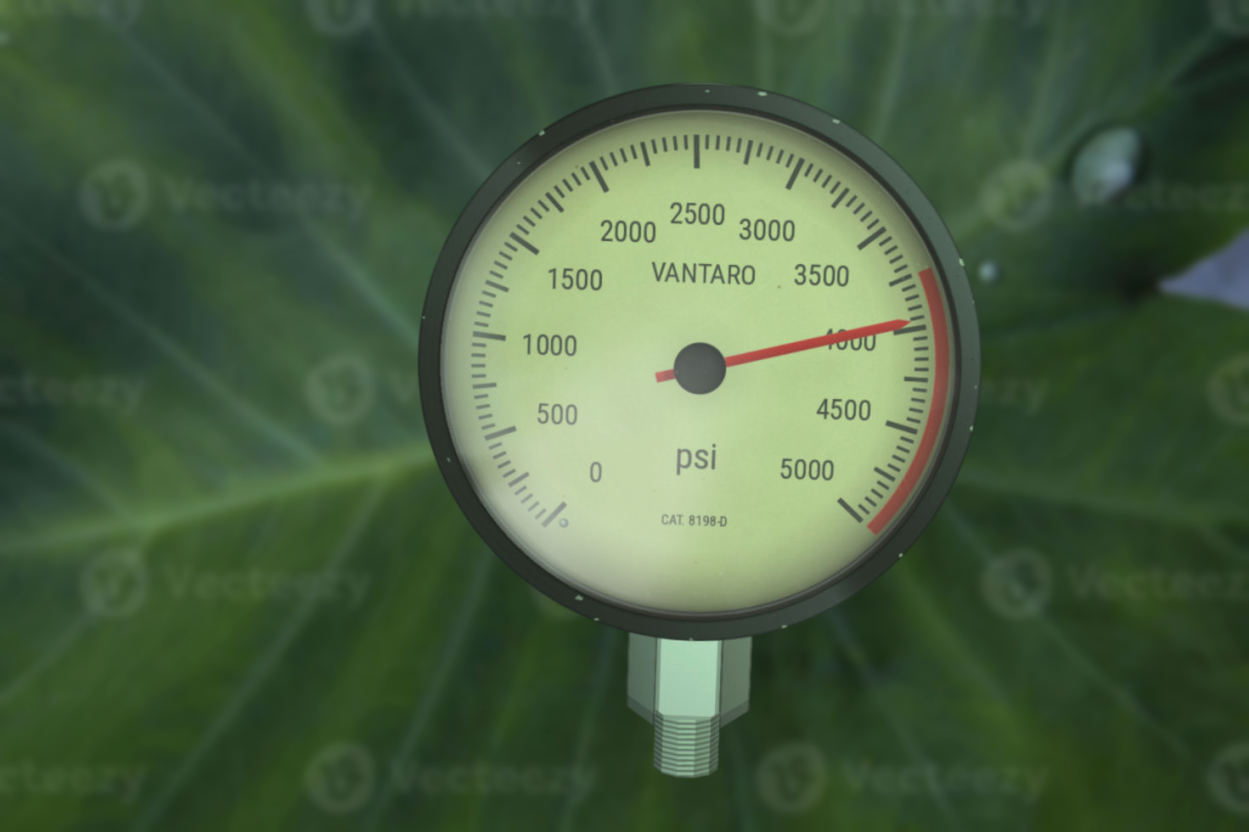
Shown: {"value": 3950, "unit": "psi"}
